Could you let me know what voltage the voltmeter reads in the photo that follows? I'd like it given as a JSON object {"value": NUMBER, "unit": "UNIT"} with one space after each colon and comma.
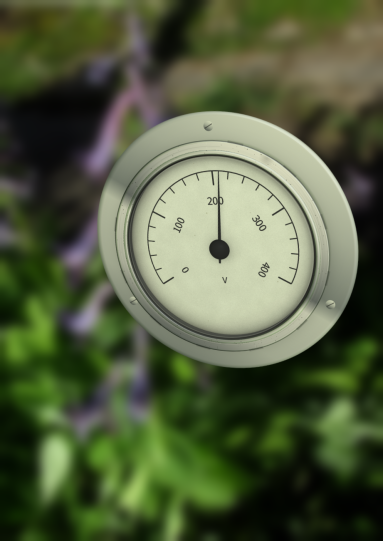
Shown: {"value": 210, "unit": "V"}
